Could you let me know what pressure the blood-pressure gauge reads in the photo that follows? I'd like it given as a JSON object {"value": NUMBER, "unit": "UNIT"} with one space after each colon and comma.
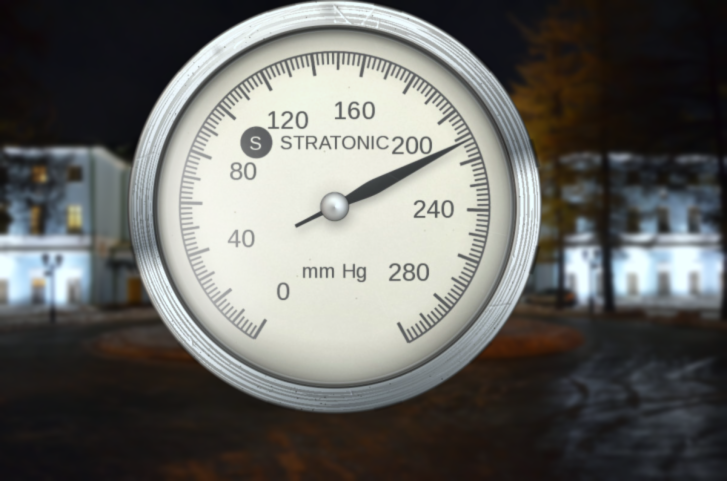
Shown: {"value": 212, "unit": "mmHg"}
